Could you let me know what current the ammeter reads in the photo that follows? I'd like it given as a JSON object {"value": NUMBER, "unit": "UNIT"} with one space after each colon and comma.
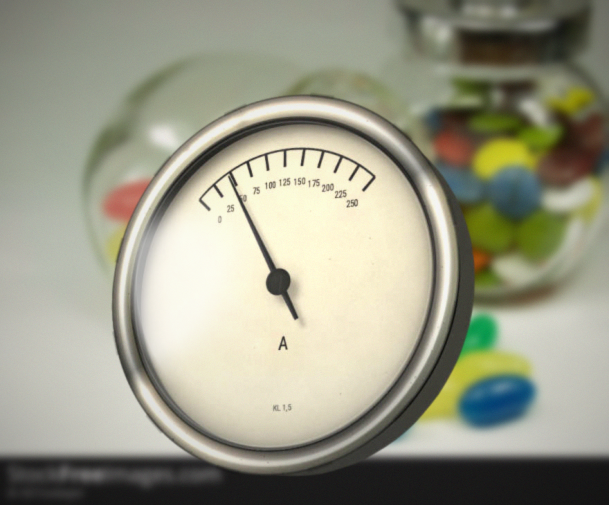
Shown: {"value": 50, "unit": "A"}
